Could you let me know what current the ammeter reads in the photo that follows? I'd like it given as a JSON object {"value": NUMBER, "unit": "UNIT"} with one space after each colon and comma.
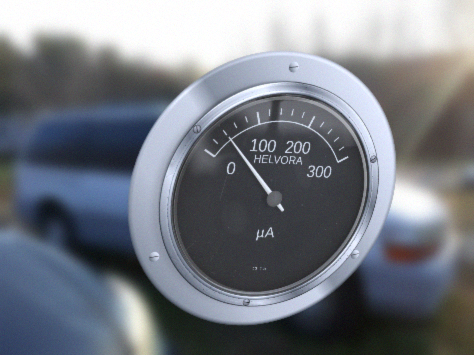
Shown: {"value": 40, "unit": "µA"}
